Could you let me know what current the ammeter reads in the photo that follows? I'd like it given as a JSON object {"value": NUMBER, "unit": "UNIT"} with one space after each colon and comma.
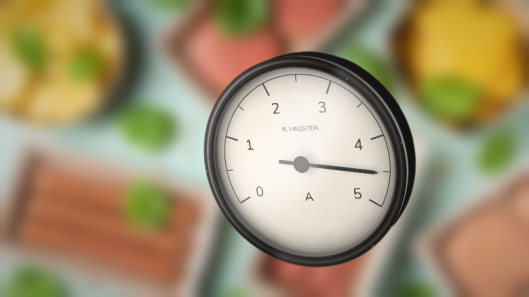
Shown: {"value": 4.5, "unit": "A"}
